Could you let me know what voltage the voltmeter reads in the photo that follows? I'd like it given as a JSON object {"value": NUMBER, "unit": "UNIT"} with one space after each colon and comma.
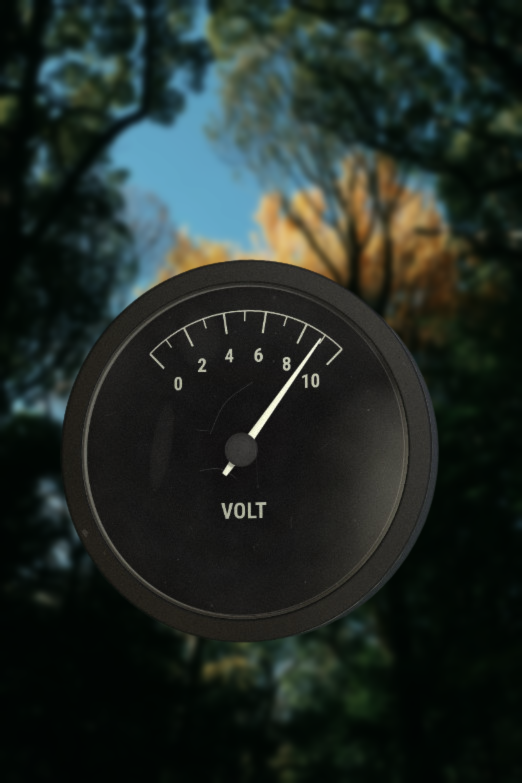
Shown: {"value": 9, "unit": "V"}
